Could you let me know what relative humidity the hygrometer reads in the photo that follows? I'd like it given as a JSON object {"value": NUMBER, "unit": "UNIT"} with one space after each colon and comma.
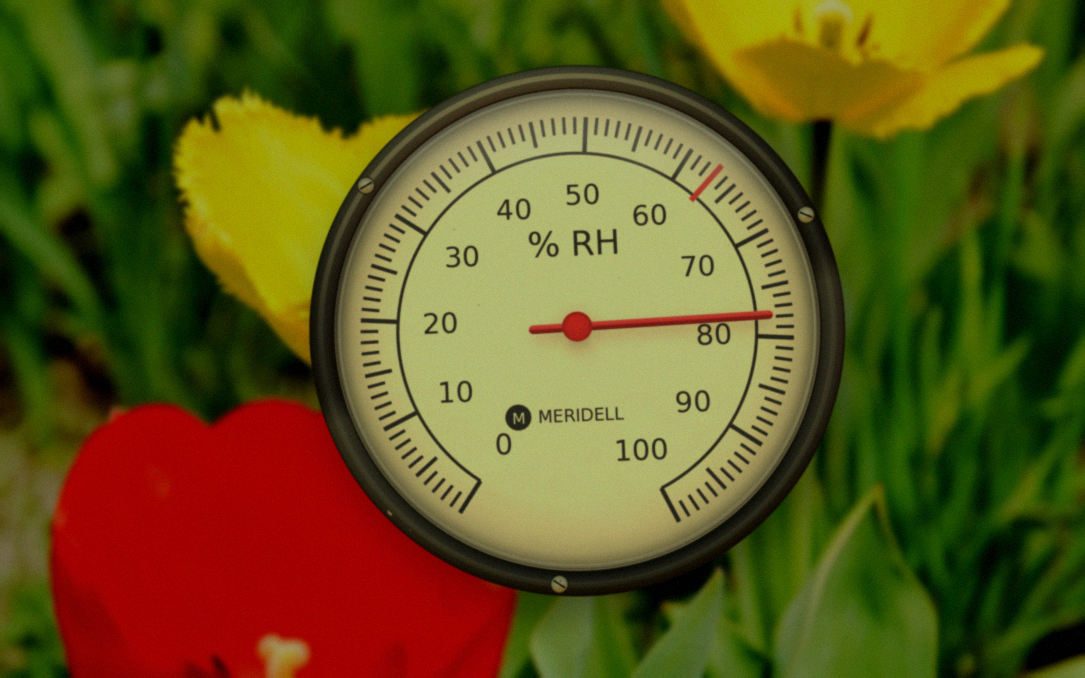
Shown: {"value": 78, "unit": "%"}
